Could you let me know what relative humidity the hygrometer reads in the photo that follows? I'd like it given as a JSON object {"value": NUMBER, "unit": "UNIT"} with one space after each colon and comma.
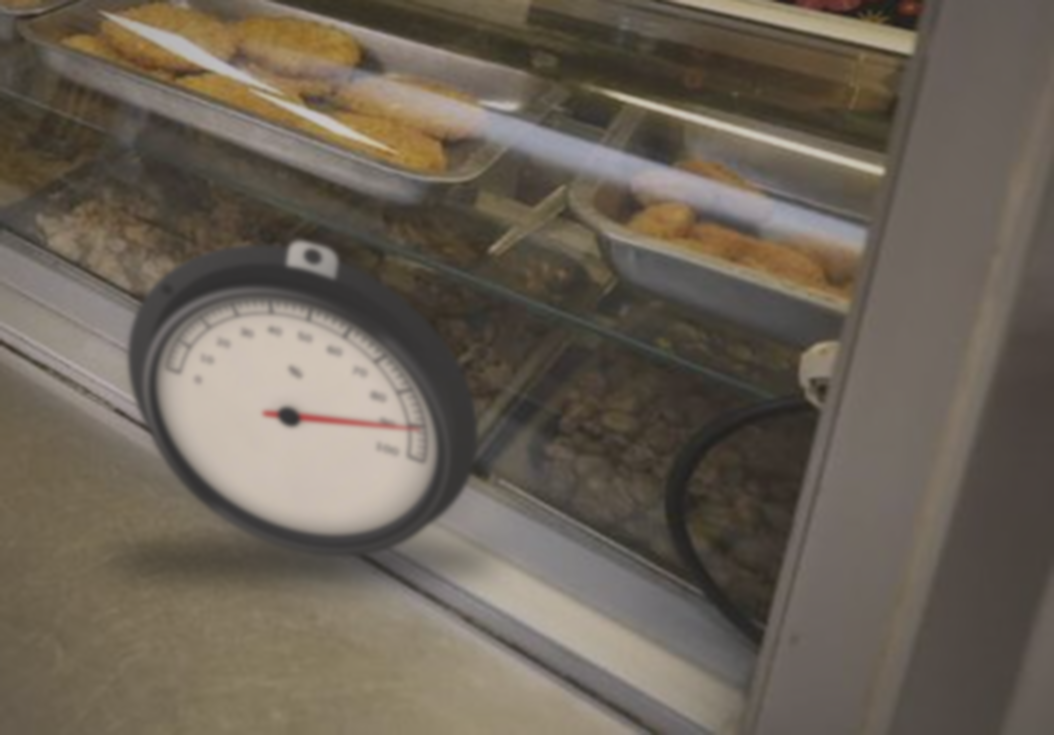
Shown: {"value": 90, "unit": "%"}
